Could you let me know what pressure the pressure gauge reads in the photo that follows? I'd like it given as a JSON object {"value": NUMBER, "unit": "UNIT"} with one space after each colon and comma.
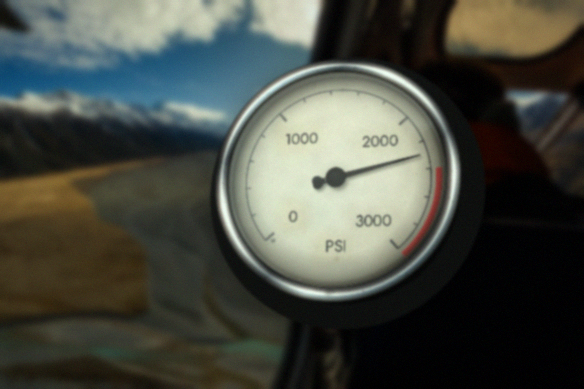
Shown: {"value": 2300, "unit": "psi"}
